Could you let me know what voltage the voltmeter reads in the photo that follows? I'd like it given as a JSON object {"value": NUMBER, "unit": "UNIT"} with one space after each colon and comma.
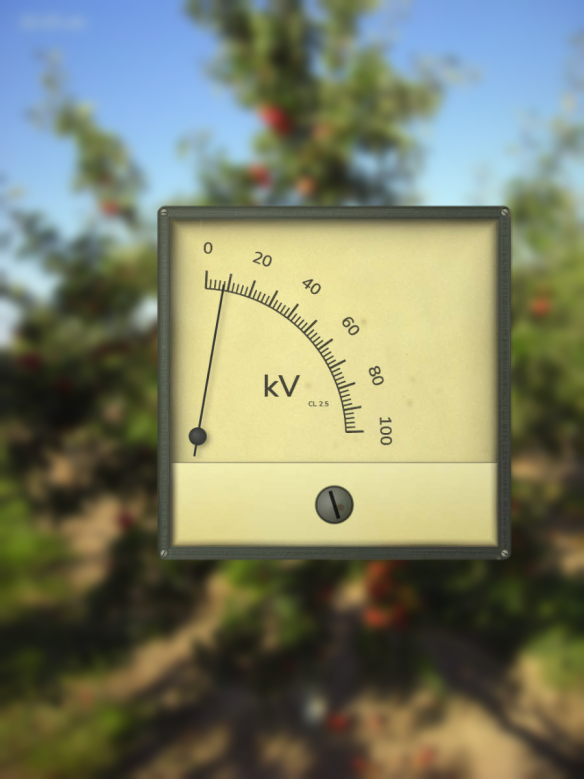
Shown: {"value": 8, "unit": "kV"}
